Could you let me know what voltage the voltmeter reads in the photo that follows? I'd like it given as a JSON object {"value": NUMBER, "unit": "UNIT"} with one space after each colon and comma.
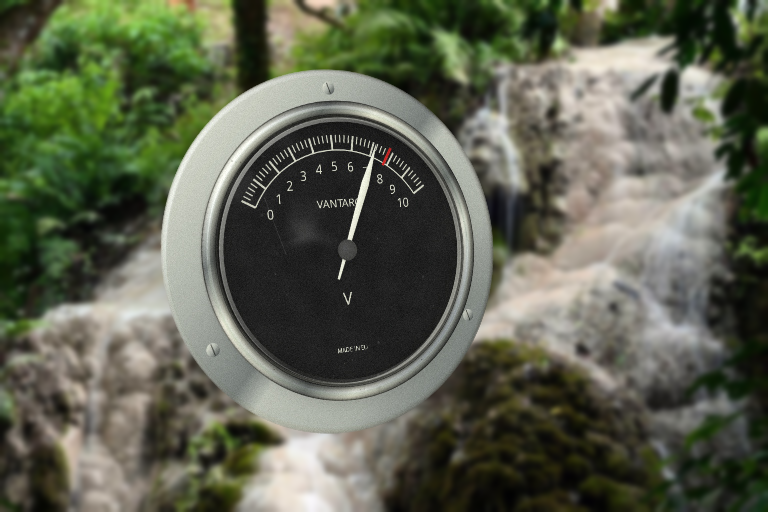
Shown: {"value": 7, "unit": "V"}
